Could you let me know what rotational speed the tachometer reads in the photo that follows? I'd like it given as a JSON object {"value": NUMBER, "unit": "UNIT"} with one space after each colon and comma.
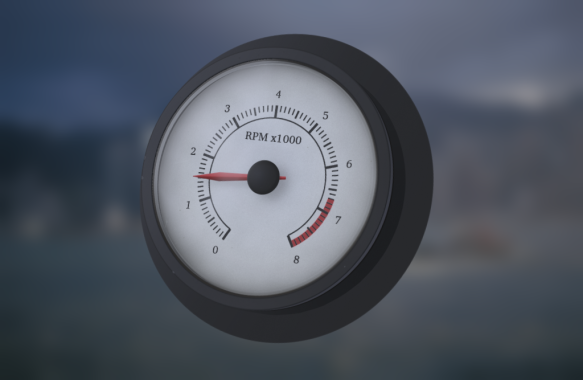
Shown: {"value": 1500, "unit": "rpm"}
